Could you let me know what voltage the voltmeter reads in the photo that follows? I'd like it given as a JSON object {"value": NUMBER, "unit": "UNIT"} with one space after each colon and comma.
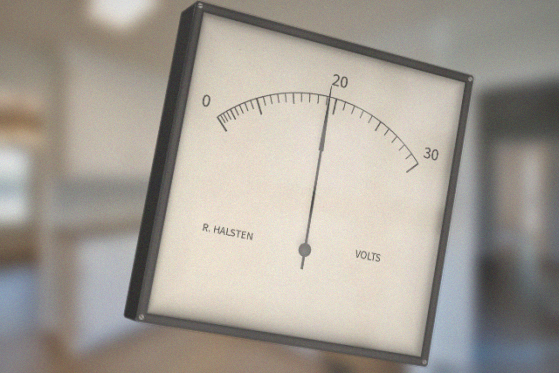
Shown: {"value": 19, "unit": "V"}
